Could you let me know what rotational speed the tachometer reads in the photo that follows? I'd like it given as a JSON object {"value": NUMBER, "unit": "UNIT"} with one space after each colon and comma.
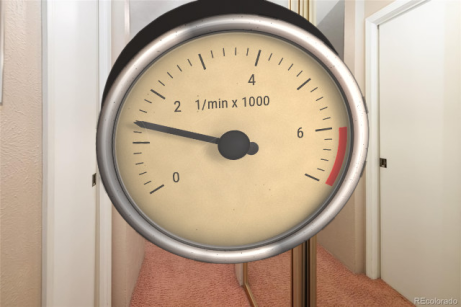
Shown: {"value": 1400, "unit": "rpm"}
